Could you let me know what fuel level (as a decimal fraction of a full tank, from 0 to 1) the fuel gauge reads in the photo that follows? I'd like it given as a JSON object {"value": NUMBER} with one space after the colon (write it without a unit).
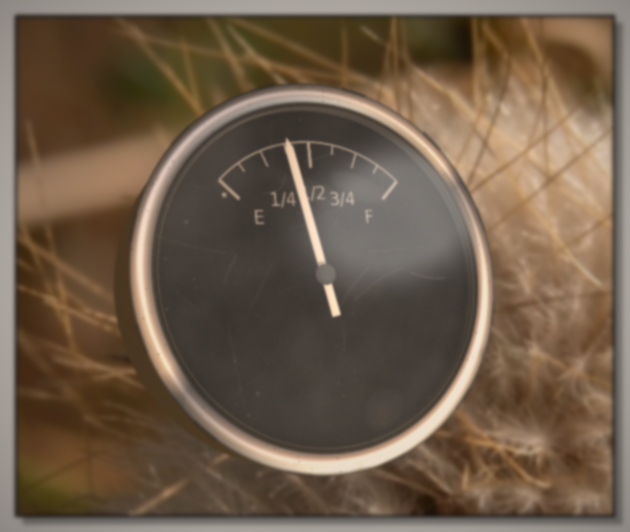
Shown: {"value": 0.375}
